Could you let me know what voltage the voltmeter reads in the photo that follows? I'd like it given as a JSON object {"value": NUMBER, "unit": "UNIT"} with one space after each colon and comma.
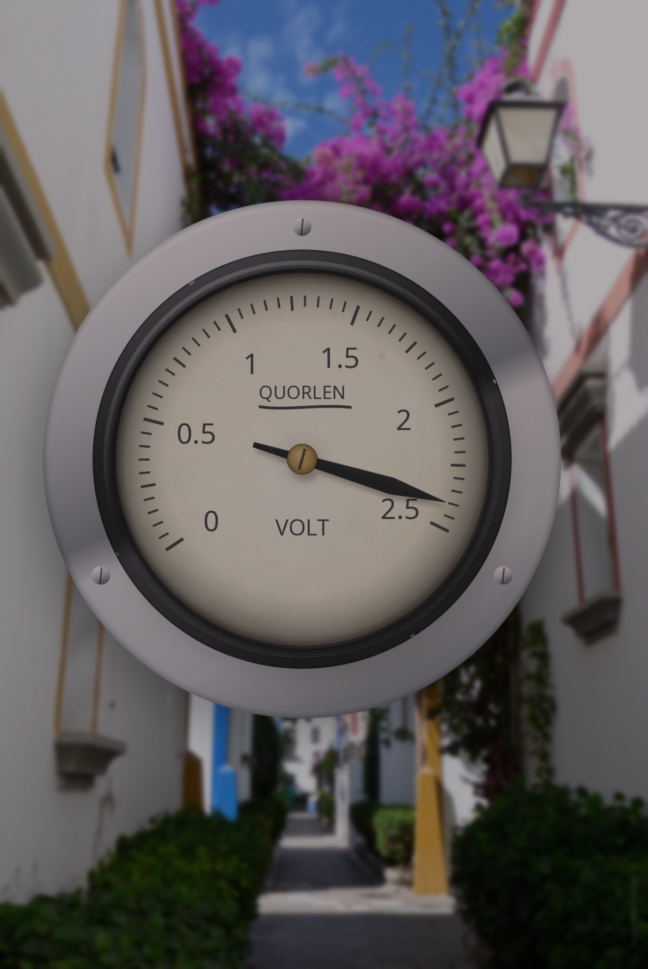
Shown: {"value": 2.4, "unit": "V"}
